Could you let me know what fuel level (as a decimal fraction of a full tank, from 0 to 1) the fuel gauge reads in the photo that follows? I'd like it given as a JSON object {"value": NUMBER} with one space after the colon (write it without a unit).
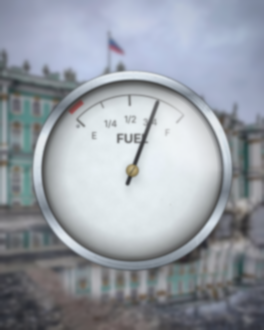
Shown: {"value": 0.75}
